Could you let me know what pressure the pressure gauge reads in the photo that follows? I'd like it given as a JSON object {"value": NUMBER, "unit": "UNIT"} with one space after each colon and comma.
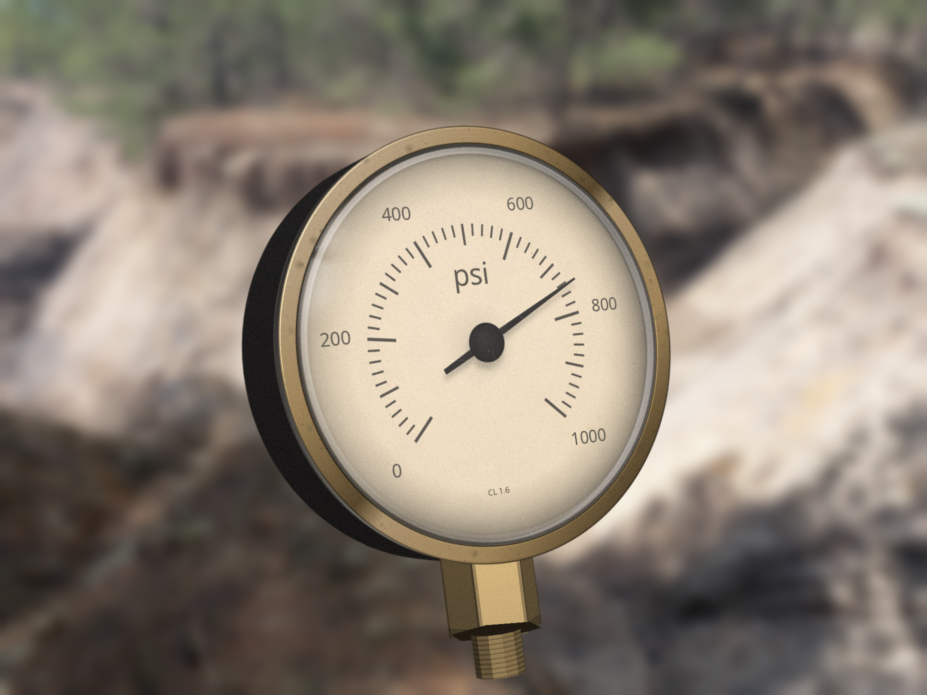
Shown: {"value": 740, "unit": "psi"}
